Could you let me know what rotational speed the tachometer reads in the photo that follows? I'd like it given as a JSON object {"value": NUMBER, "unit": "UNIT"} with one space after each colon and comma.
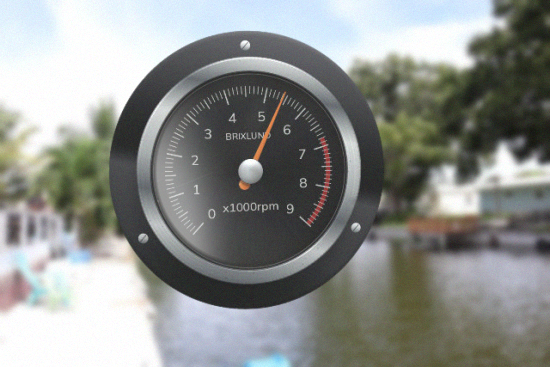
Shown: {"value": 5400, "unit": "rpm"}
